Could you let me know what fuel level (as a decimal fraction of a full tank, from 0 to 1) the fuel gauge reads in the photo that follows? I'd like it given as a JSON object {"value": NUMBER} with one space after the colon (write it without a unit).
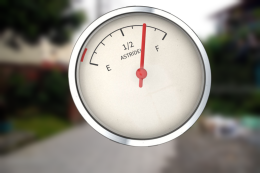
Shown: {"value": 0.75}
